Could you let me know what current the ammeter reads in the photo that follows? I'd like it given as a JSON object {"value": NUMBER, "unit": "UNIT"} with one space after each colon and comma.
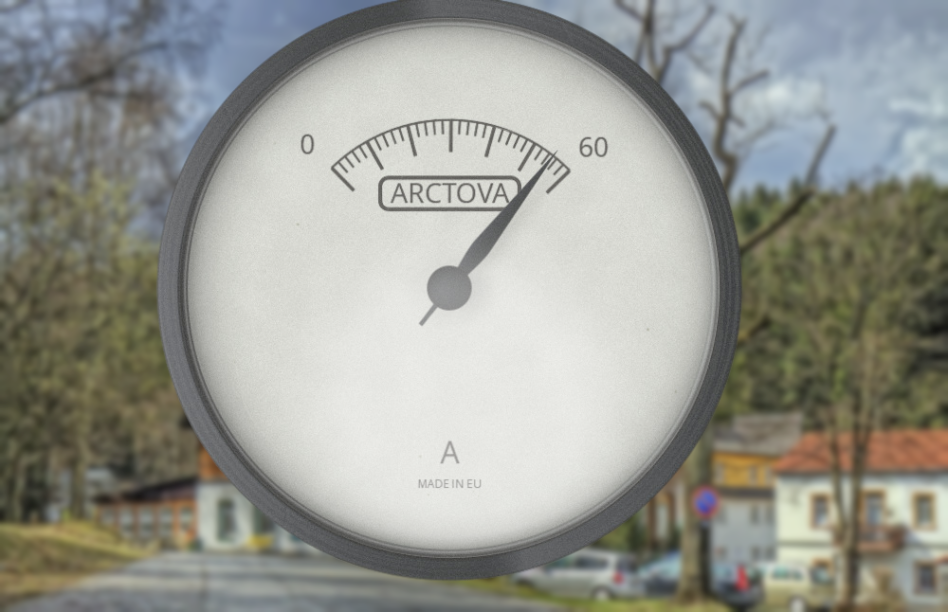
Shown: {"value": 55, "unit": "A"}
